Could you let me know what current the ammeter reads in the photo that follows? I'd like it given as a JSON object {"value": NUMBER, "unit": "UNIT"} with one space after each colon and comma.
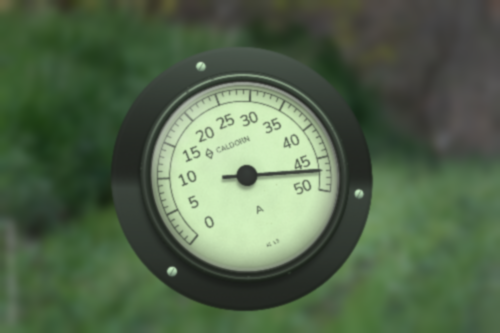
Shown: {"value": 47, "unit": "A"}
